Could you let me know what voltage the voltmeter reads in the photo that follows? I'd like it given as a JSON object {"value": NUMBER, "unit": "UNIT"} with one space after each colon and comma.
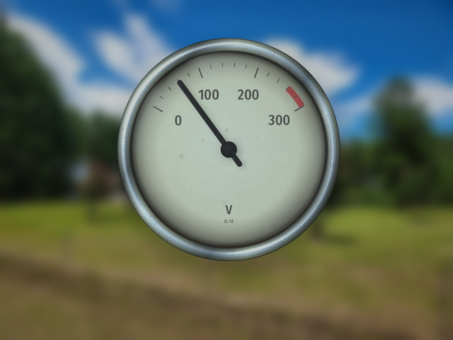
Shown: {"value": 60, "unit": "V"}
